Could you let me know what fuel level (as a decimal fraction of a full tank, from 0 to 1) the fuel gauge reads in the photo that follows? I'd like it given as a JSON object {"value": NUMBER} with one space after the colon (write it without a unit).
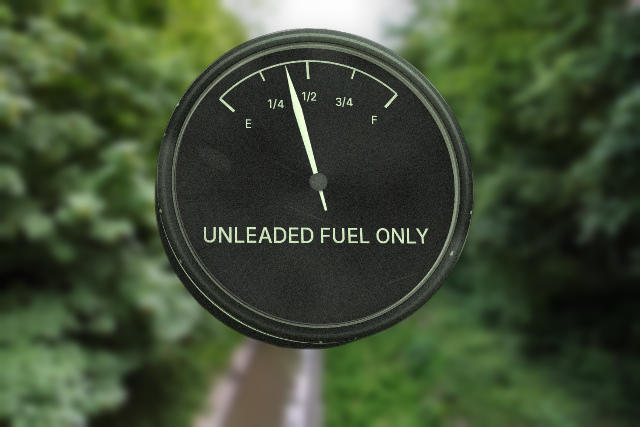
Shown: {"value": 0.375}
